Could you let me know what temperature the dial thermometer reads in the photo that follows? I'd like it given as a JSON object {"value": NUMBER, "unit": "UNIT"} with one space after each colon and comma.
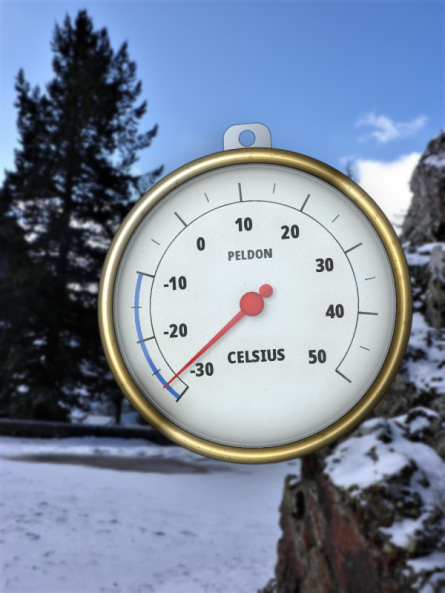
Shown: {"value": -27.5, "unit": "°C"}
